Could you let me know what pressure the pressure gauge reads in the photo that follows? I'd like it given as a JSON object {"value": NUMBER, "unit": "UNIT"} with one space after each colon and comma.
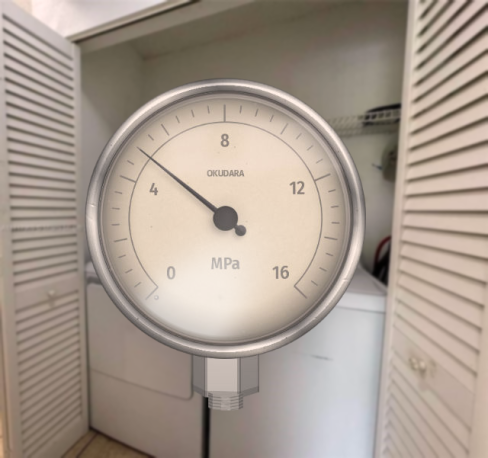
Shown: {"value": 5, "unit": "MPa"}
